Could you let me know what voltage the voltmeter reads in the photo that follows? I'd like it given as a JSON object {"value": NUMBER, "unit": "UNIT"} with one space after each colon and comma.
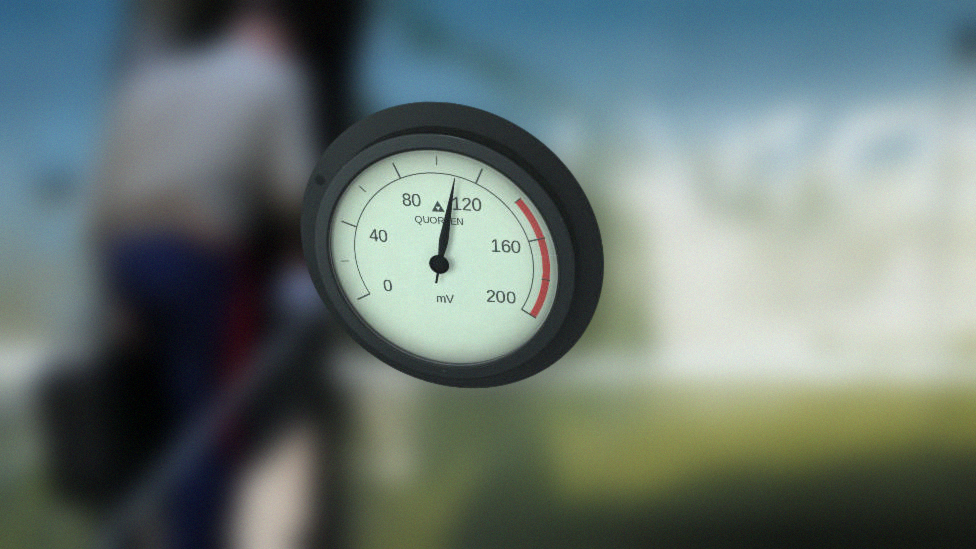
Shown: {"value": 110, "unit": "mV"}
